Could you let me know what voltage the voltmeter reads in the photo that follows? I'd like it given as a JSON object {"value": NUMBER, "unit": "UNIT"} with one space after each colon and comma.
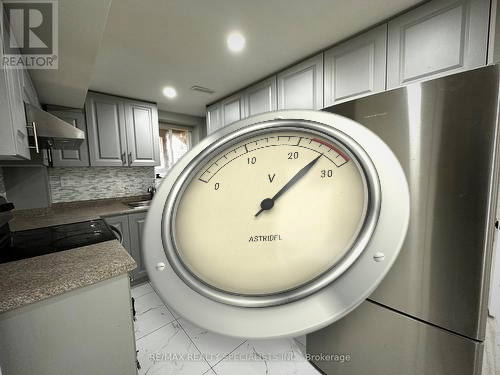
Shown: {"value": 26, "unit": "V"}
